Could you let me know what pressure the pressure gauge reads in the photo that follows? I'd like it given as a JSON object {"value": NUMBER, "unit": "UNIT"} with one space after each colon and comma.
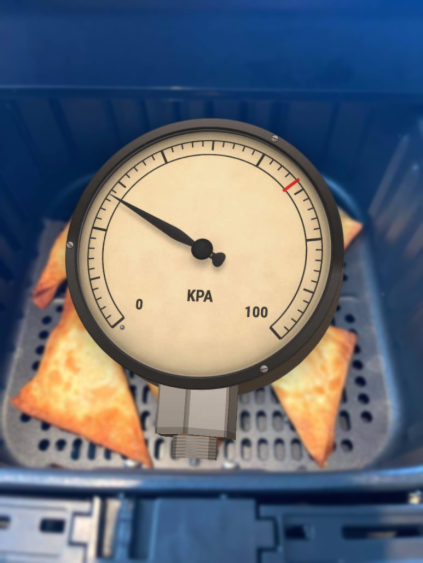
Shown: {"value": 27, "unit": "kPa"}
